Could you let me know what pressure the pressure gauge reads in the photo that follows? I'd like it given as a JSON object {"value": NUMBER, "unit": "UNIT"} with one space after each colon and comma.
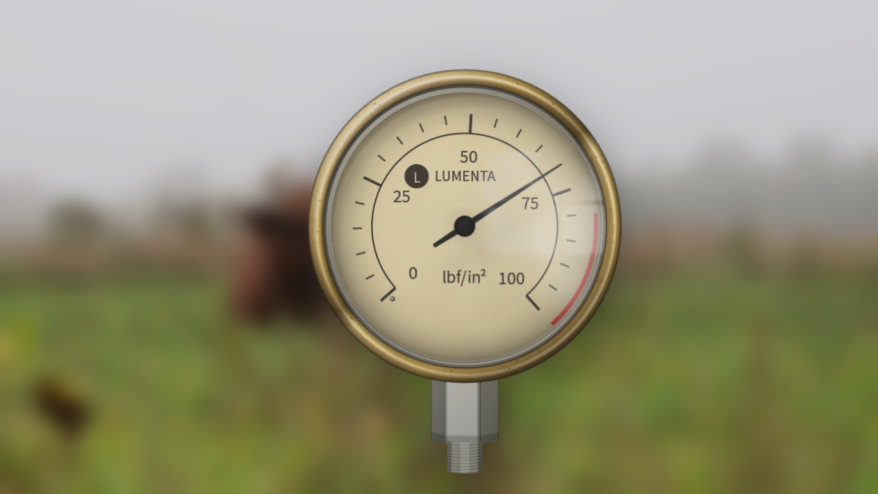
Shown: {"value": 70, "unit": "psi"}
